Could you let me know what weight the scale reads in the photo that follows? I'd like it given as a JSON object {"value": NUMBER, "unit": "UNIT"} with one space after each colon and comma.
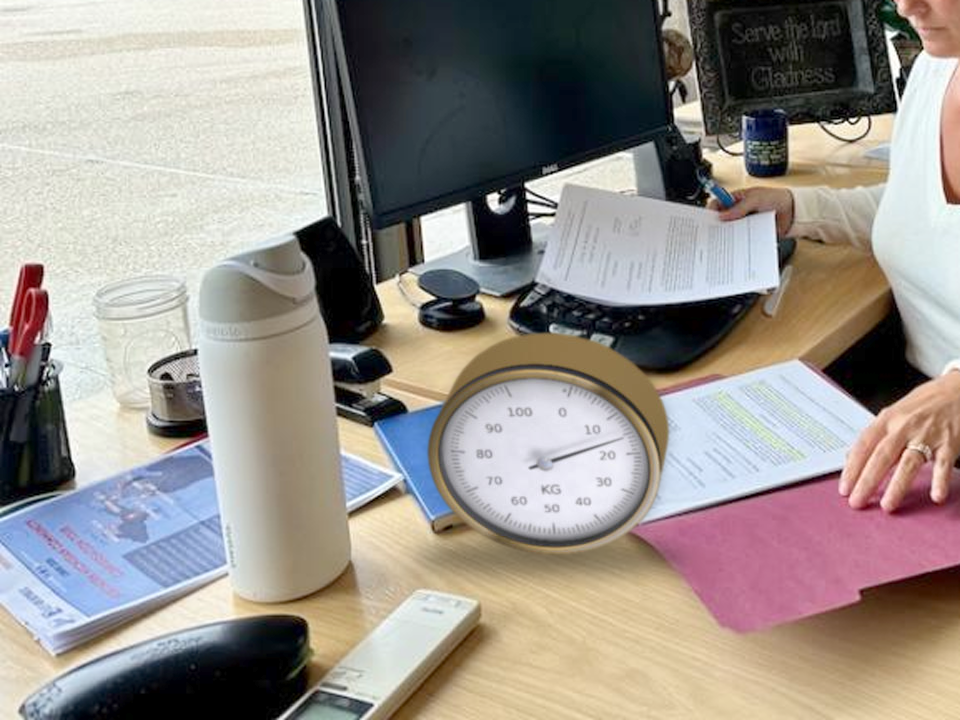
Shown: {"value": 15, "unit": "kg"}
